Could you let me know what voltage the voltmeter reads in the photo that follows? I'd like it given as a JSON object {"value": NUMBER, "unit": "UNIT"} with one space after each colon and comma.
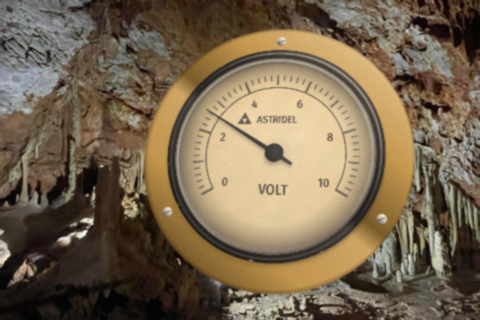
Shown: {"value": 2.6, "unit": "V"}
